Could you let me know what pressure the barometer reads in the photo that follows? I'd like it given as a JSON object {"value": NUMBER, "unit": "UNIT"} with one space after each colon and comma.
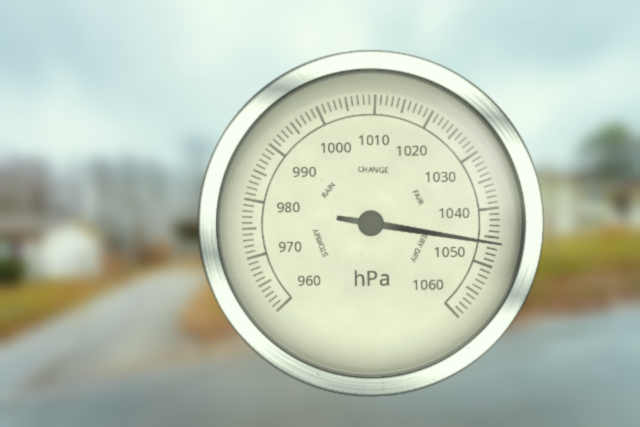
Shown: {"value": 1046, "unit": "hPa"}
